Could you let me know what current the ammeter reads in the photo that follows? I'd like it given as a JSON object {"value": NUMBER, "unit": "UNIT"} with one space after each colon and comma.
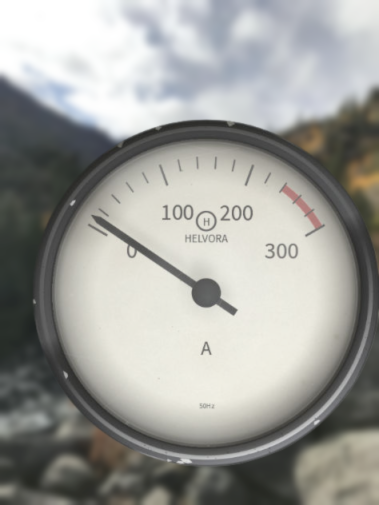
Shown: {"value": 10, "unit": "A"}
